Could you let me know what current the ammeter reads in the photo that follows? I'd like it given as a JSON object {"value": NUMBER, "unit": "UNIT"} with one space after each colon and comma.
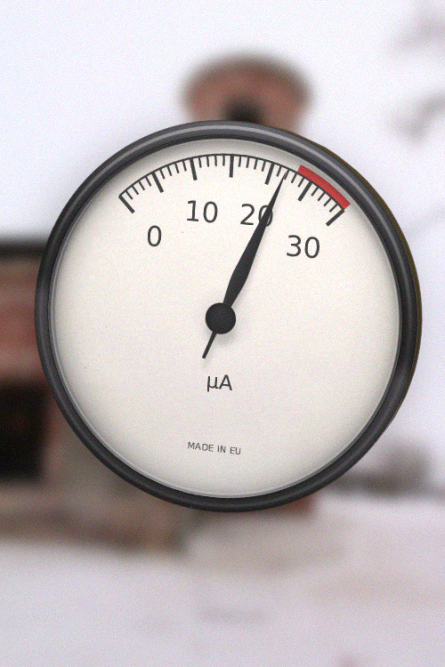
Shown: {"value": 22, "unit": "µA"}
